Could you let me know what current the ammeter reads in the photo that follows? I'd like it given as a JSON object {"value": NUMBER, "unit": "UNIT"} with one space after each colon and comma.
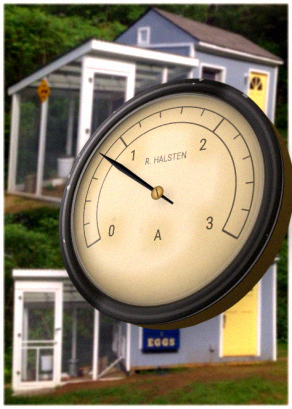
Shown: {"value": 0.8, "unit": "A"}
